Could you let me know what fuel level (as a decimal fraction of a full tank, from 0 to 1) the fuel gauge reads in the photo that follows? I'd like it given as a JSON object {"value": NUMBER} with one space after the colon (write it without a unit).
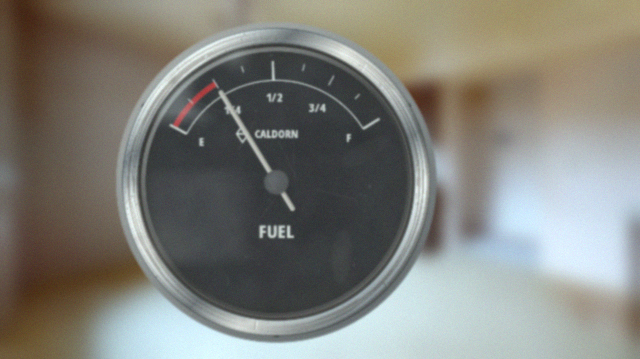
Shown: {"value": 0.25}
